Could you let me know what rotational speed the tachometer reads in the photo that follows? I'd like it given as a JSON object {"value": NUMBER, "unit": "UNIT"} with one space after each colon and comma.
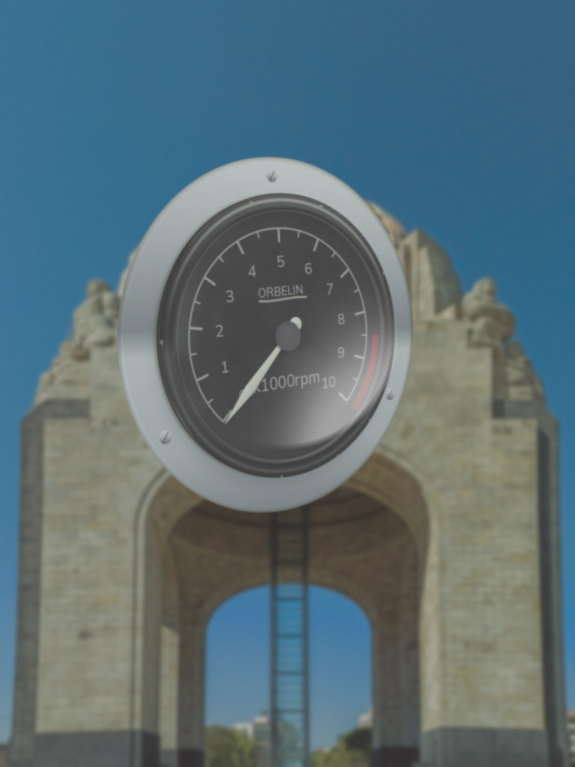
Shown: {"value": 0, "unit": "rpm"}
